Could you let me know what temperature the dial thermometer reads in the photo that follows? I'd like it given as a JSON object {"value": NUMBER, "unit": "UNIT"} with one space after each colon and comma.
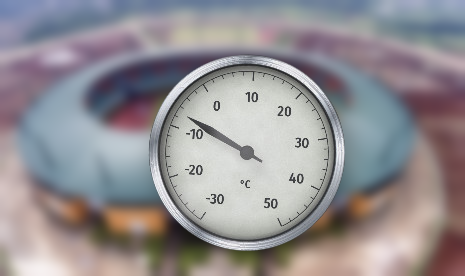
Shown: {"value": -7, "unit": "°C"}
